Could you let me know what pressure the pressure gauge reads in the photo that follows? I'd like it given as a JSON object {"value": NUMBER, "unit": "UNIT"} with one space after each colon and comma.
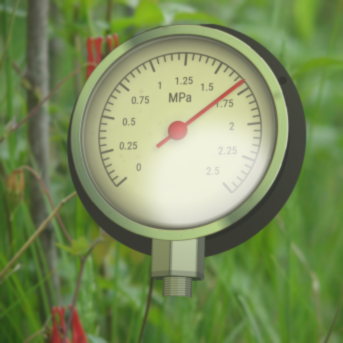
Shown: {"value": 1.7, "unit": "MPa"}
